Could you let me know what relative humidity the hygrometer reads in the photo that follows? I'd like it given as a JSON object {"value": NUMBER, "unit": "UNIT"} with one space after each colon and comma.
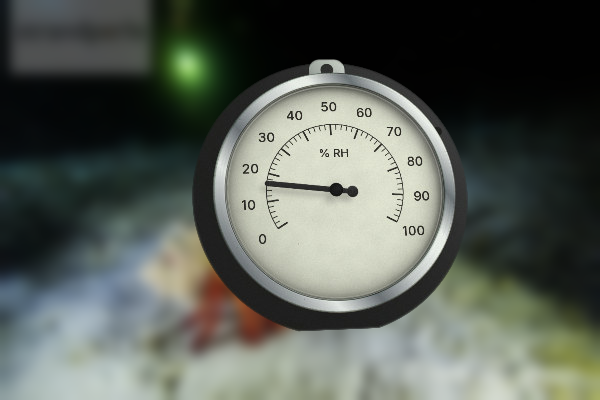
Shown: {"value": 16, "unit": "%"}
